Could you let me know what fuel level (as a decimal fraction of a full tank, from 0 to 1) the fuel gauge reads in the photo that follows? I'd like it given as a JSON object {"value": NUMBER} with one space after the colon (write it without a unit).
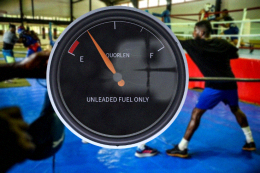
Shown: {"value": 0.25}
